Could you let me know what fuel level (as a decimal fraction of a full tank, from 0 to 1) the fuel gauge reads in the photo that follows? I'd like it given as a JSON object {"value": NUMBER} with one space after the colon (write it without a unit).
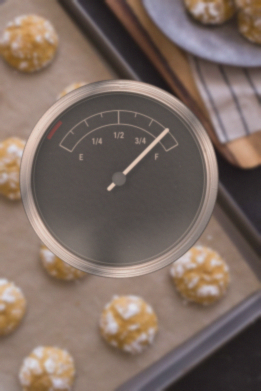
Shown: {"value": 0.875}
